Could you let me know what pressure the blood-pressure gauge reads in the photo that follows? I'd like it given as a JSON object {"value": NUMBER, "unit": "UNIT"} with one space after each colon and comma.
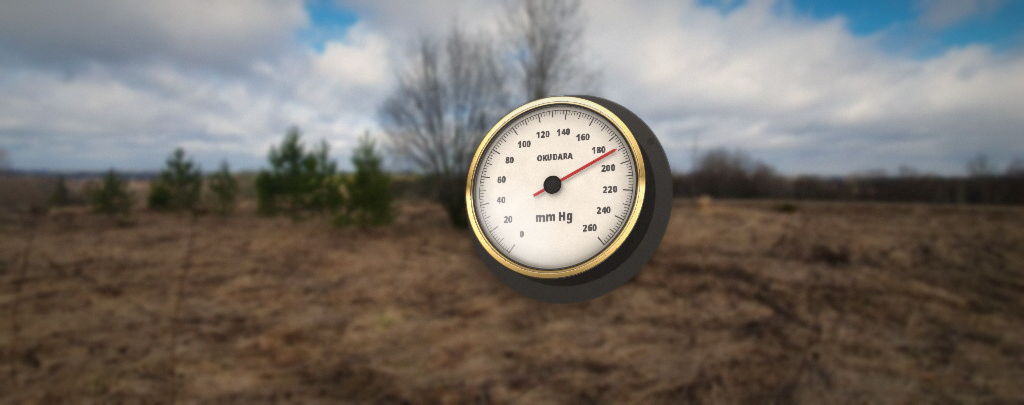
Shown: {"value": 190, "unit": "mmHg"}
